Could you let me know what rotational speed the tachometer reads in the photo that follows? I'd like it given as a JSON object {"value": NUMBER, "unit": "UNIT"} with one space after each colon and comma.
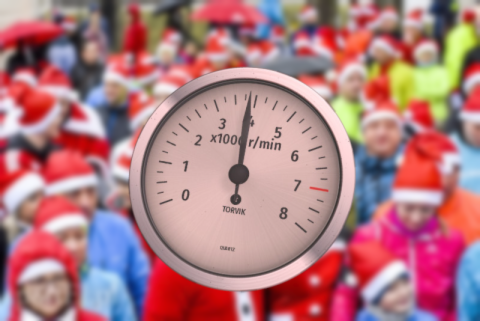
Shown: {"value": 3875, "unit": "rpm"}
